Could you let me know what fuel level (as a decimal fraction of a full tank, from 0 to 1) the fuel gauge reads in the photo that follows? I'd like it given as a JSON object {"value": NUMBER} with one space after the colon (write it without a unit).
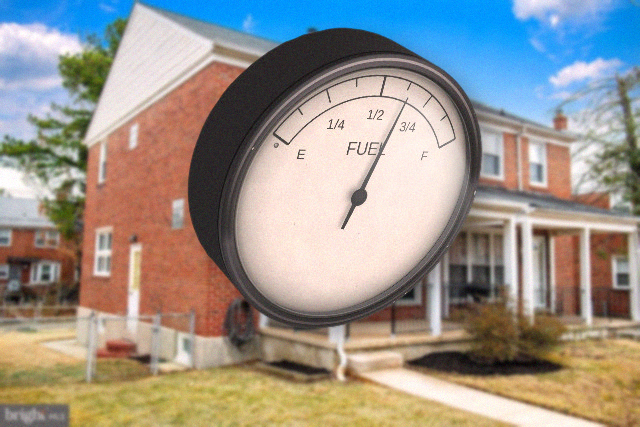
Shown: {"value": 0.625}
